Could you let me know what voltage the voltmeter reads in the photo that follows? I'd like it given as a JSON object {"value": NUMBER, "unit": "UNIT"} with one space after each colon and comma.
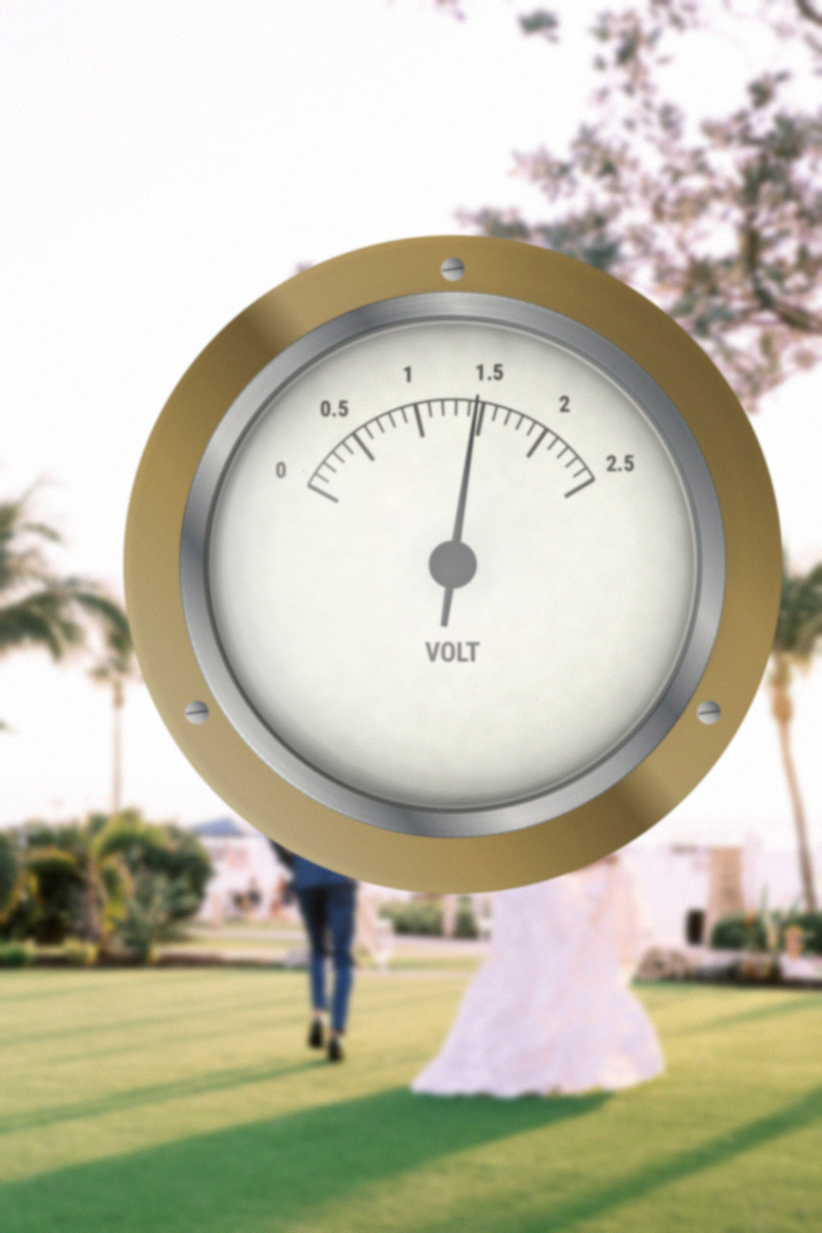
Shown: {"value": 1.45, "unit": "V"}
